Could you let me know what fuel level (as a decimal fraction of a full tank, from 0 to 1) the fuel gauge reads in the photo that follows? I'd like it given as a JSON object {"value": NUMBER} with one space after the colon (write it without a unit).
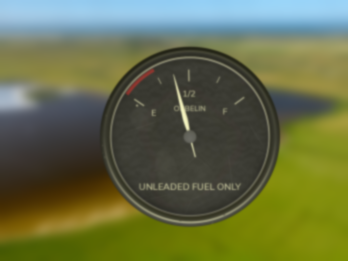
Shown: {"value": 0.375}
